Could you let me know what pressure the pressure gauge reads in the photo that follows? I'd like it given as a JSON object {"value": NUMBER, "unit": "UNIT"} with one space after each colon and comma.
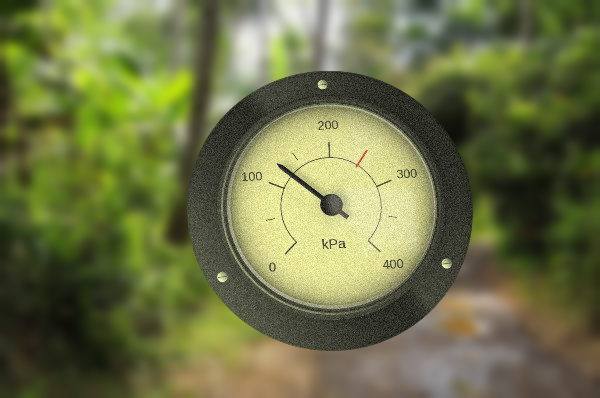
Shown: {"value": 125, "unit": "kPa"}
